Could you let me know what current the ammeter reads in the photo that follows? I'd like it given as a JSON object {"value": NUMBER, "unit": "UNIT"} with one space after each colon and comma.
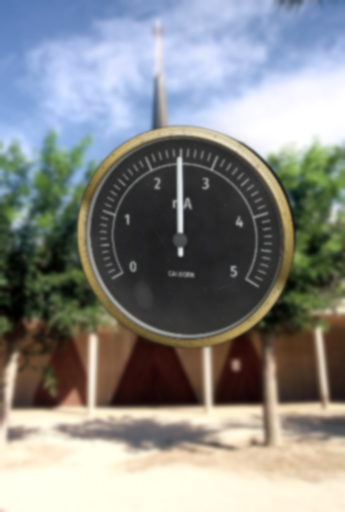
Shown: {"value": 2.5, "unit": "mA"}
